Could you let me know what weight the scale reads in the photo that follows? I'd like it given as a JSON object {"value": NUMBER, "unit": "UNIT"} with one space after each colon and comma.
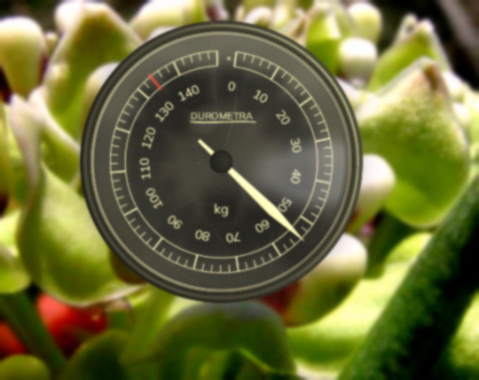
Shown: {"value": 54, "unit": "kg"}
